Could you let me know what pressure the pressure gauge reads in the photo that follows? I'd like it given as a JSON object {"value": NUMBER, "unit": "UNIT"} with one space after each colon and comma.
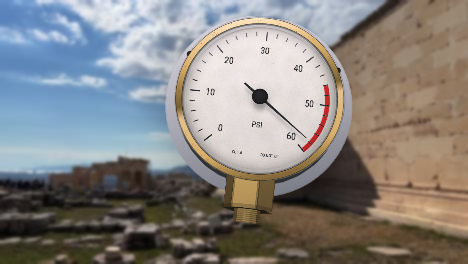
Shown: {"value": 58, "unit": "psi"}
